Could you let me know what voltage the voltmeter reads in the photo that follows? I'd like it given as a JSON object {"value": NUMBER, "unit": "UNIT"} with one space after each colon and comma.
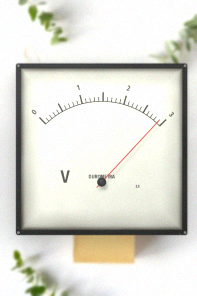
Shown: {"value": 2.9, "unit": "V"}
